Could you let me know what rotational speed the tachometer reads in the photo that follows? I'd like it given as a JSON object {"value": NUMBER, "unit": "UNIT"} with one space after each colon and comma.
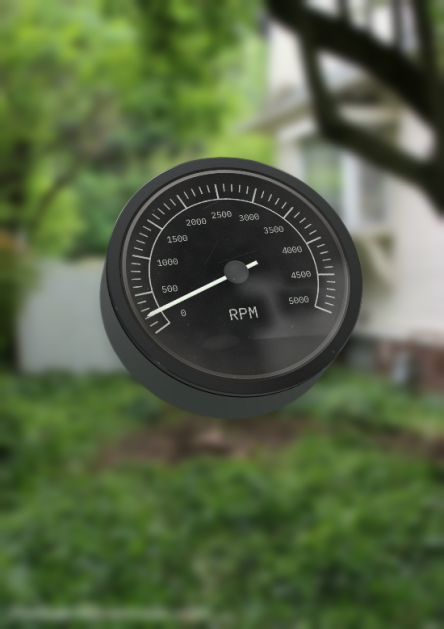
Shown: {"value": 200, "unit": "rpm"}
